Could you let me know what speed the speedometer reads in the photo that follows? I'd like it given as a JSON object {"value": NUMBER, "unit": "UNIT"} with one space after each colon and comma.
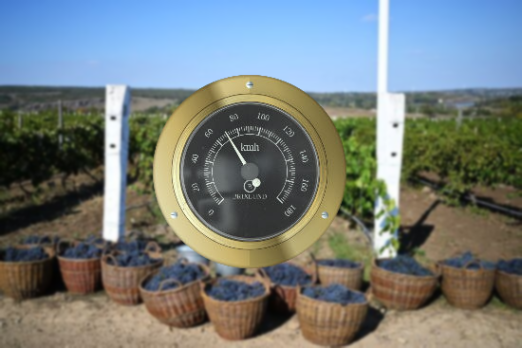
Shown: {"value": 70, "unit": "km/h"}
